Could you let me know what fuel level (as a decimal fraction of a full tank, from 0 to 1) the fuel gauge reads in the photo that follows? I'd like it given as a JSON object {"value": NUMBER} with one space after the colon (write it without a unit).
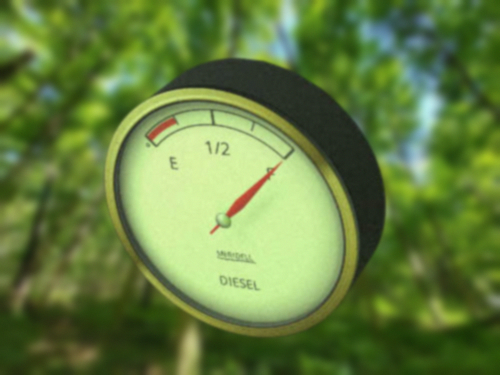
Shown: {"value": 1}
